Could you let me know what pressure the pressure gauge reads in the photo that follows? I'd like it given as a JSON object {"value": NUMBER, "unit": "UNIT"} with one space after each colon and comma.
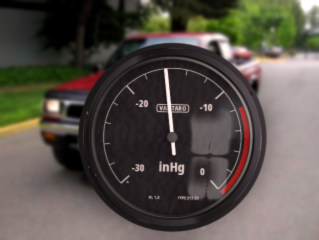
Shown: {"value": -16, "unit": "inHg"}
